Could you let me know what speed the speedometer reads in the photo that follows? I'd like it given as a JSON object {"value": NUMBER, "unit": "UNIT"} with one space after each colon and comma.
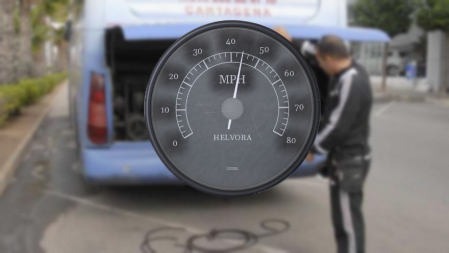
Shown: {"value": 44, "unit": "mph"}
